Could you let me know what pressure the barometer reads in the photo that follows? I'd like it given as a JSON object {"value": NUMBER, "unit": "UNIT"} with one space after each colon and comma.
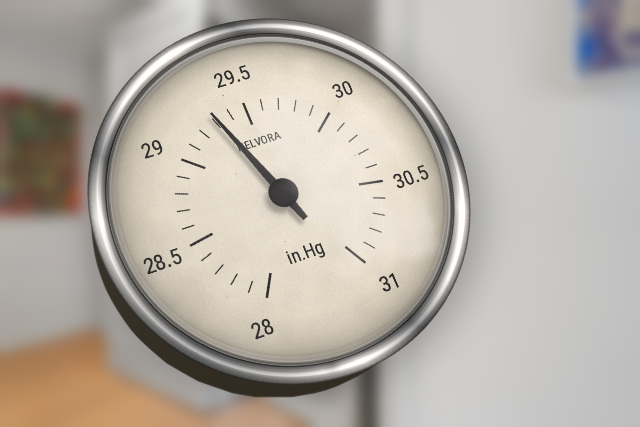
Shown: {"value": 29.3, "unit": "inHg"}
